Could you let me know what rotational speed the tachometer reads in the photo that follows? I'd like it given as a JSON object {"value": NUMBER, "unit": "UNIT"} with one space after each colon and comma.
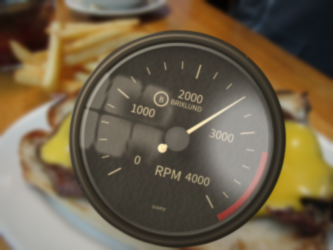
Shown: {"value": 2600, "unit": "rpm"}
